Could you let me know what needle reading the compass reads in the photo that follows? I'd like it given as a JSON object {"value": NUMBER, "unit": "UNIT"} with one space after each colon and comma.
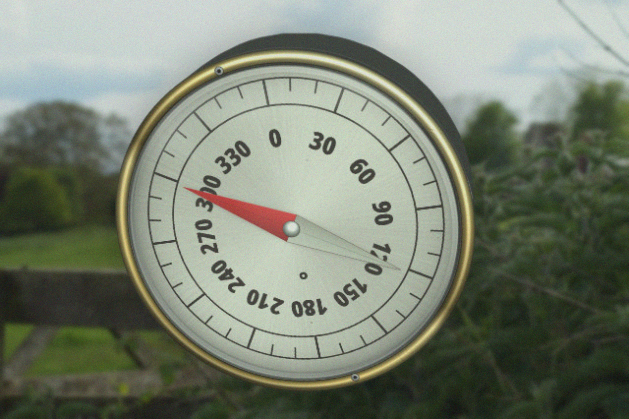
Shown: {"value": 300, "unit": "°"}
